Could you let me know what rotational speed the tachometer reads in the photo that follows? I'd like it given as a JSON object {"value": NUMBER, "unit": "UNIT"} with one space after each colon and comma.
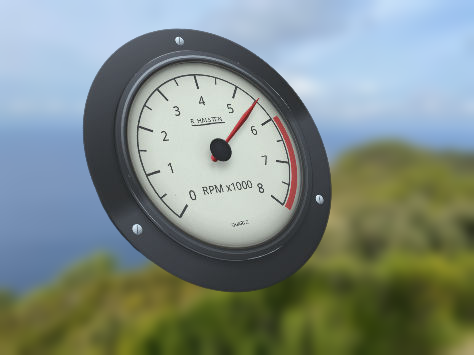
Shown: {"value": 5500, "unit": "rpm"}
